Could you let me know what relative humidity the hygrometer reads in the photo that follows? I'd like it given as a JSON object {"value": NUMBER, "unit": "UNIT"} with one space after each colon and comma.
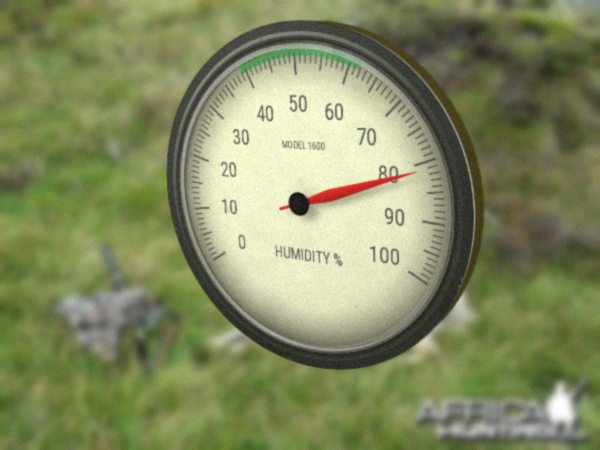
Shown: {"value": 81, "unit": "%"}
